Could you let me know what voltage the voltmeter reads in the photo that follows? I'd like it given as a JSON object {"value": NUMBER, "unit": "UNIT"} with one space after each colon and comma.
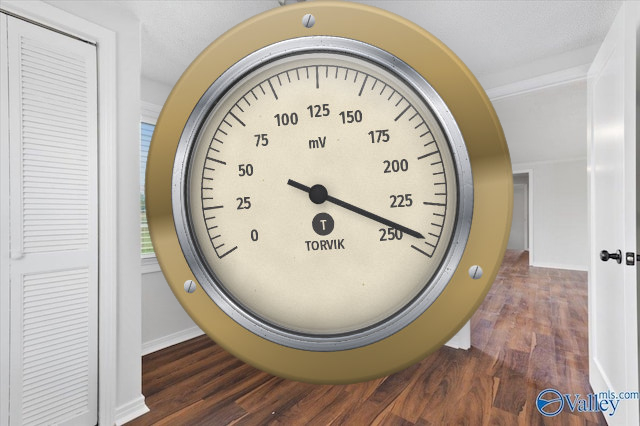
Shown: {"value": 242.5, "unit": "mV"}
